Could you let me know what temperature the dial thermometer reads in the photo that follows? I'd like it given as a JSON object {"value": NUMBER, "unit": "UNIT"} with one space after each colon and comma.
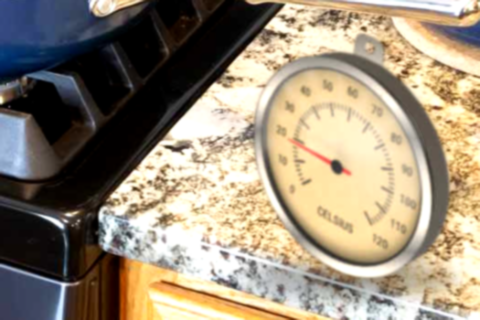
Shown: {"value": 20, "unit": "°C"}
